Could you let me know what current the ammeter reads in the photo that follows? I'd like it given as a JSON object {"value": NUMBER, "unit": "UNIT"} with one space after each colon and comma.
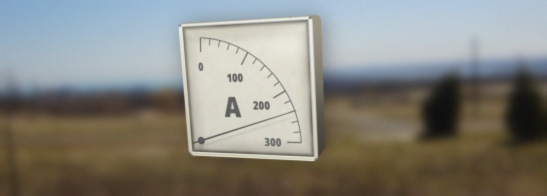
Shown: {"value": 240, "unit": "A"}
